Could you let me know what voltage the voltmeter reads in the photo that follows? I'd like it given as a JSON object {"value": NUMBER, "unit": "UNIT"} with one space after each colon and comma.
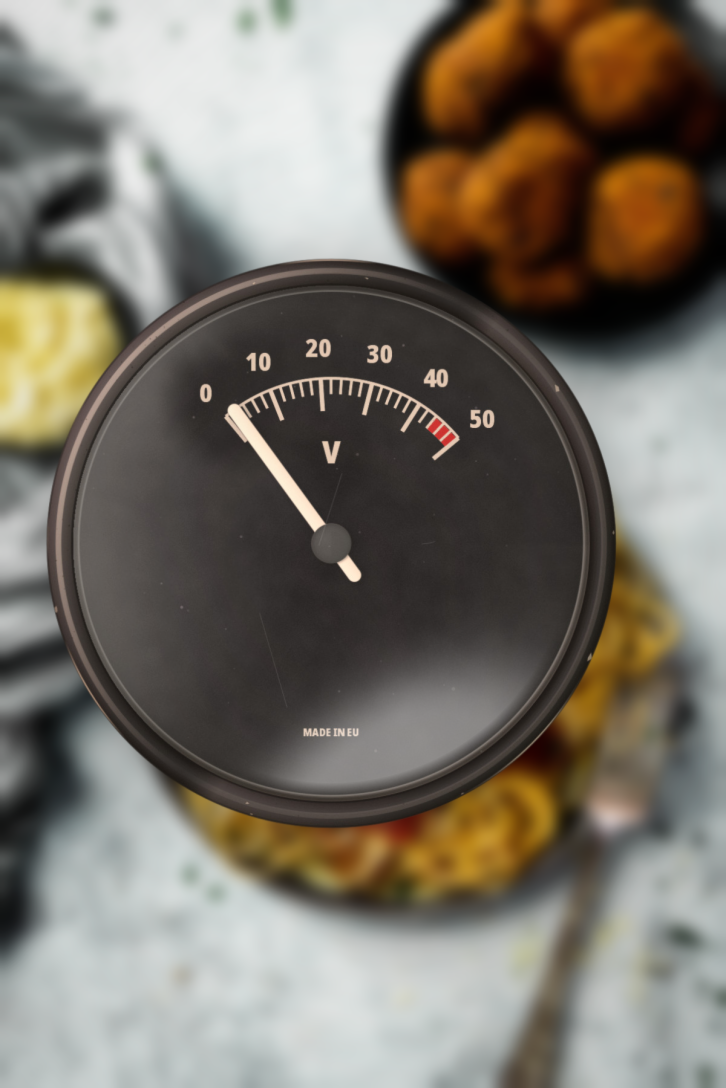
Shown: {"value": 2, "unit": "V"}
